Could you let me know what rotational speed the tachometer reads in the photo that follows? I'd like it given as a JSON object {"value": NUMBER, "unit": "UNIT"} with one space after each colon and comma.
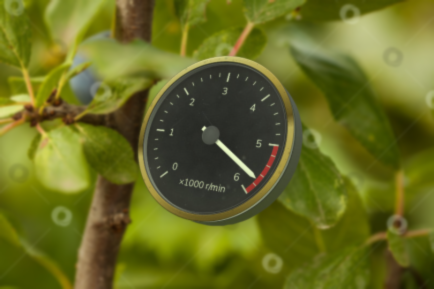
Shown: {"value": 5700, "unit": "rpm"}
